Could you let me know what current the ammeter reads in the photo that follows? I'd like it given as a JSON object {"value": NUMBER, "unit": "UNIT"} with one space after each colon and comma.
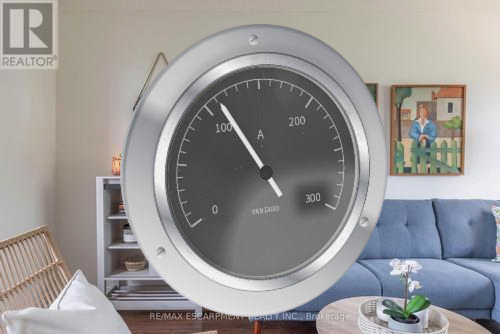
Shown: {"value": 110, "unit": "A"}
